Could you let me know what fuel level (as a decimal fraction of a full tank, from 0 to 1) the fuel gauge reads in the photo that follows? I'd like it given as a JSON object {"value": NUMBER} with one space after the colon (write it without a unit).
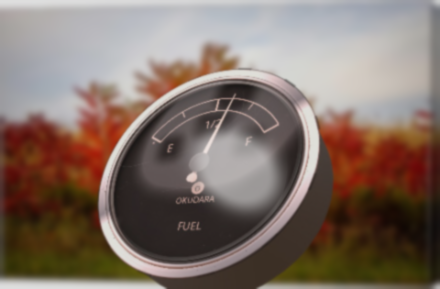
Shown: {"value": 0.625}
